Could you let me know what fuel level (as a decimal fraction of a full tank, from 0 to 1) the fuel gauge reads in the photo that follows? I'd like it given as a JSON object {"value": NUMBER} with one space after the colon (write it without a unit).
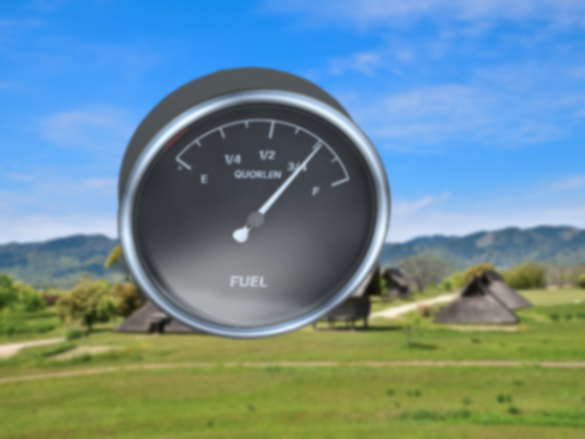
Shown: {"value": 0.75}
